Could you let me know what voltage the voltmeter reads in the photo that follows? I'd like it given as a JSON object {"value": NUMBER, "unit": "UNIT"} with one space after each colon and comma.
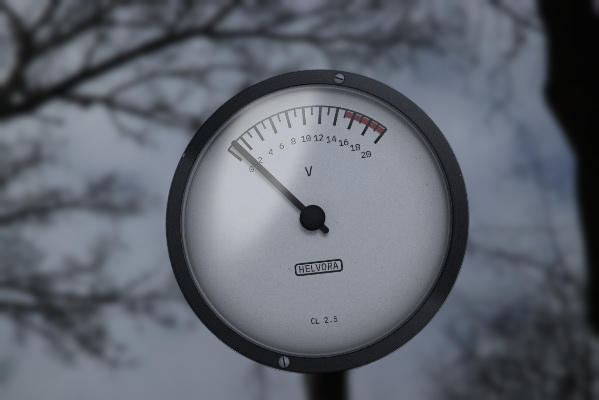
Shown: {"value": 1, "unit": "V"}
